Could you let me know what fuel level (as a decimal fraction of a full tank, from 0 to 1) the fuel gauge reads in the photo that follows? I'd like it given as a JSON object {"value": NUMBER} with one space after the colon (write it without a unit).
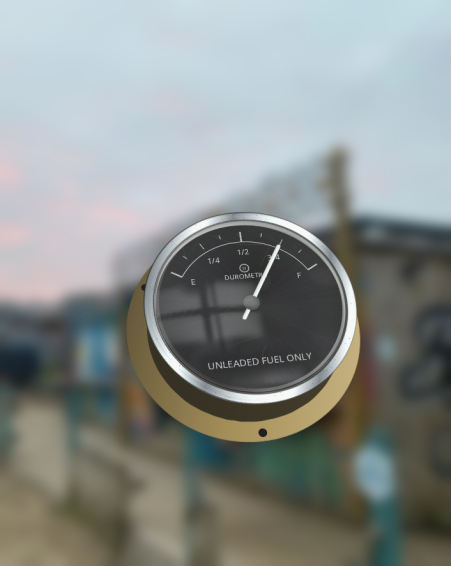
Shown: {"value": 0.75}
